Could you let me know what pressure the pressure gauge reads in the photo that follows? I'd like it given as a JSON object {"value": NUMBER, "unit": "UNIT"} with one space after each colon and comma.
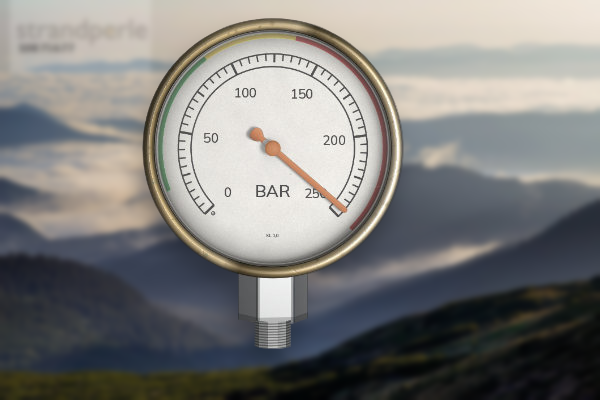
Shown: {"value": 245, "unit": "bar"}
